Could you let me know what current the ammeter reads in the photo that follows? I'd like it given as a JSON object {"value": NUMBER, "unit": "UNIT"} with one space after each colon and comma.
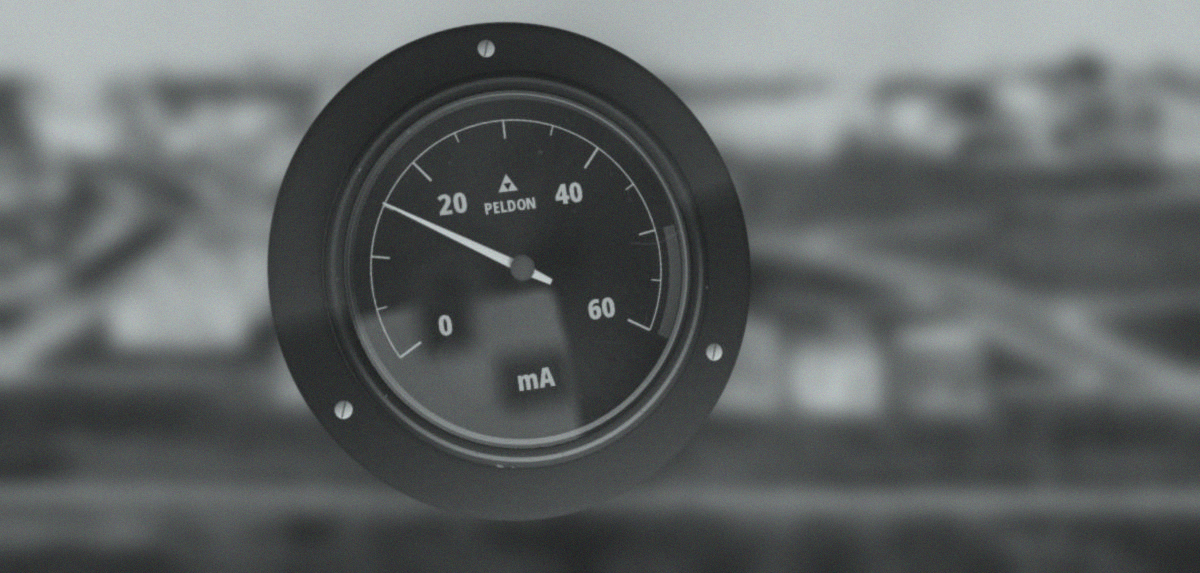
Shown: {"value": 15, "unit": "mA"}
